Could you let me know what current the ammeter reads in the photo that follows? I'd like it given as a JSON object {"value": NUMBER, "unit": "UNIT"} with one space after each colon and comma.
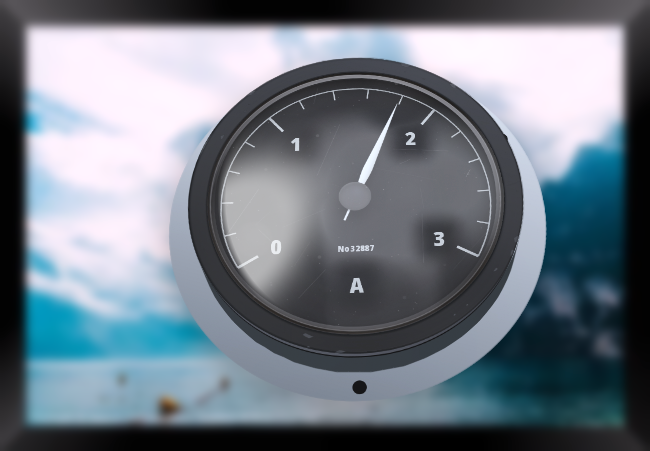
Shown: {"value": 1.8, "unit": "A"}
